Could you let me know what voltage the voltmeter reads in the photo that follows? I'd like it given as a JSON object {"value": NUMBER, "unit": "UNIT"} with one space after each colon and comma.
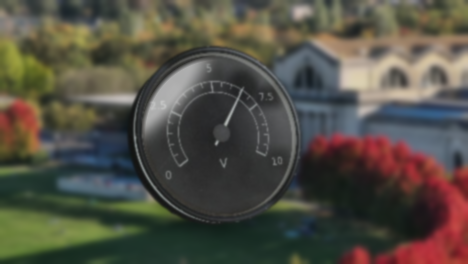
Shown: {"value": 6.5, "unit": "V"}
